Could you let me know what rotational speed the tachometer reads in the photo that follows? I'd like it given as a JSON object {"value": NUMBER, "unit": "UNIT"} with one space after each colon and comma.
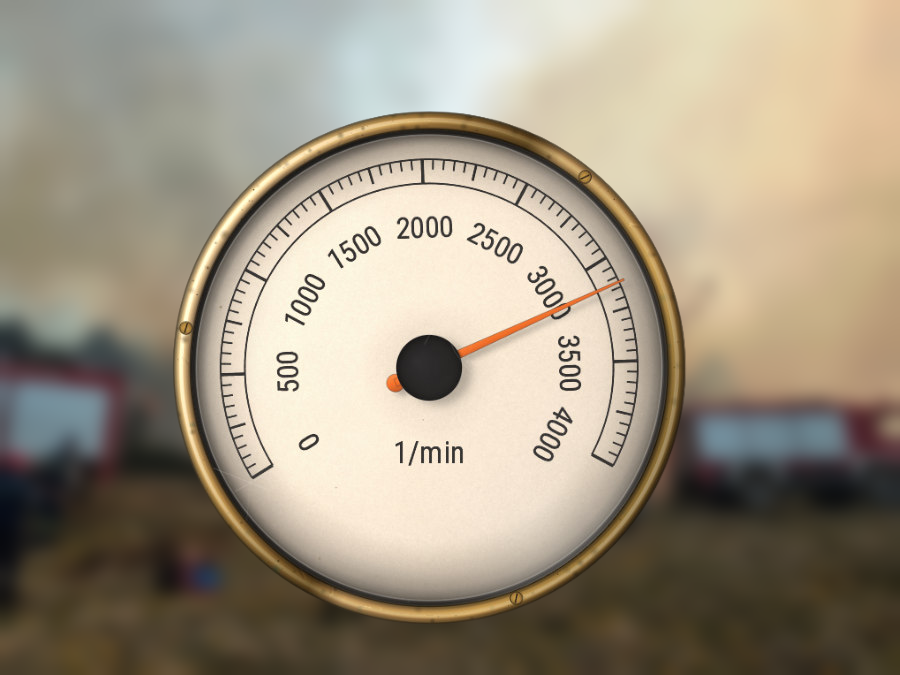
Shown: {"value": 3125, "unit": "rpm"}
